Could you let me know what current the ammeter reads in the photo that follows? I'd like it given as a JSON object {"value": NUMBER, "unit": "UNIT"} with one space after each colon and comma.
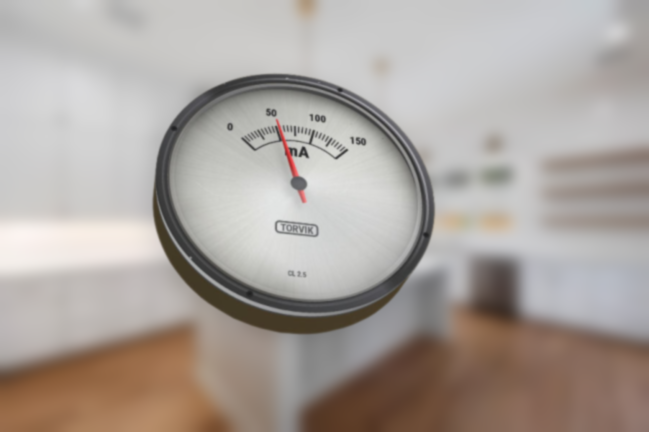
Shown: {"value": 50, "unit": "mA"}
